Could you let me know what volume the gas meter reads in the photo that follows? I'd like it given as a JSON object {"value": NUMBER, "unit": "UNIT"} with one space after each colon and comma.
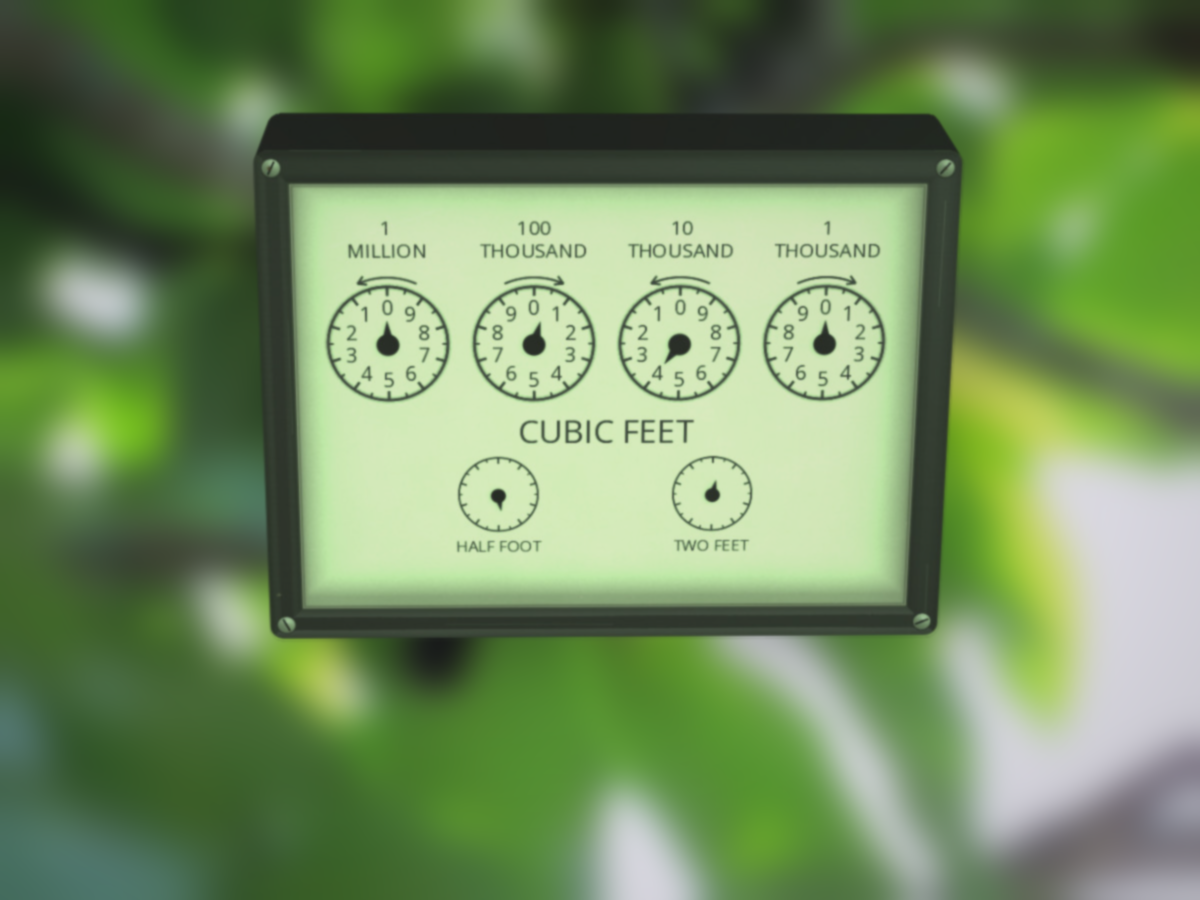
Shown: {"value": 4000, "unit": "ft³"}
